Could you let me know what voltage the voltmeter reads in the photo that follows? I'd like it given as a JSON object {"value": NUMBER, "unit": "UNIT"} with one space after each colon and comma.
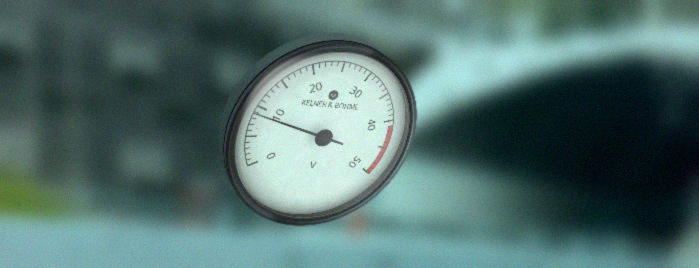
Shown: {"value": 9, "unit": "V"}
